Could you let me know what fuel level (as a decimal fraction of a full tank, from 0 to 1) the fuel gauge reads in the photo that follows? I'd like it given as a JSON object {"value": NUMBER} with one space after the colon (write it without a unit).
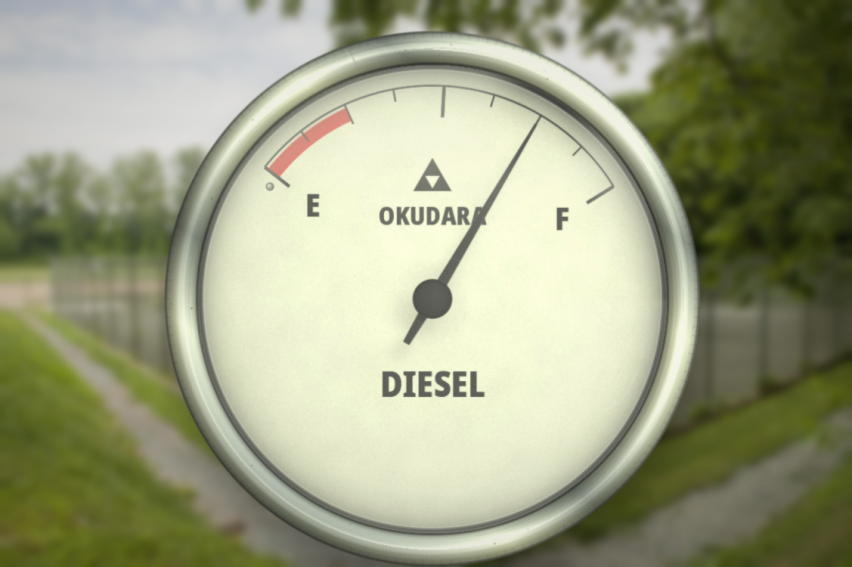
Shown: {"value": 0.75}
